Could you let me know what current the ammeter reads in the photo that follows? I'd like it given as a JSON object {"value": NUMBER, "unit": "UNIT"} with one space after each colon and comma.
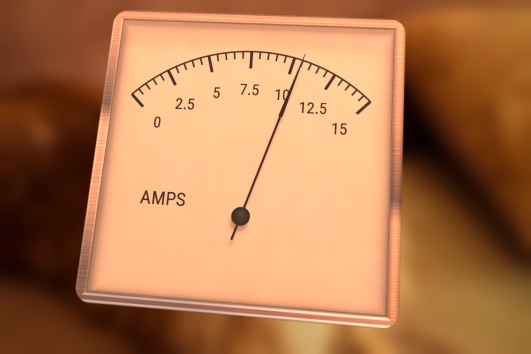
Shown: {"value": 10.5, "unit": "A"}
